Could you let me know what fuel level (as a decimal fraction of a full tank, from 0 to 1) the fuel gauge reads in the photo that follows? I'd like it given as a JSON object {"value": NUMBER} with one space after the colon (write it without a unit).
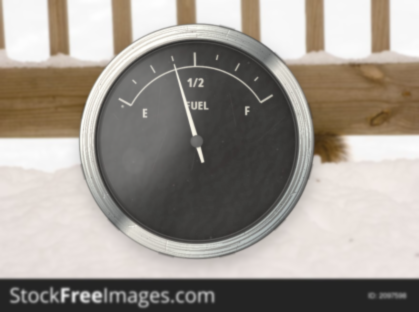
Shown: {"value": 0.375}
